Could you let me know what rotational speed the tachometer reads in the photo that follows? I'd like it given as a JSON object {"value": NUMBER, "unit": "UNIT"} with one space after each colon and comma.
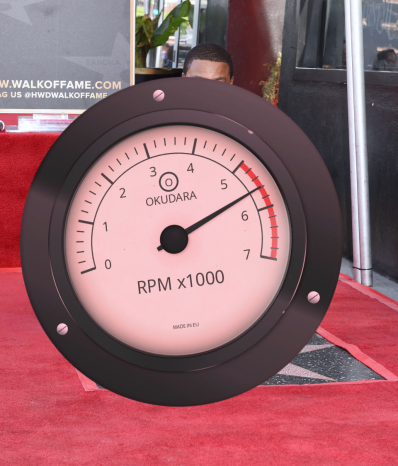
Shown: {"value": 5600, "unit": "rpm"}
